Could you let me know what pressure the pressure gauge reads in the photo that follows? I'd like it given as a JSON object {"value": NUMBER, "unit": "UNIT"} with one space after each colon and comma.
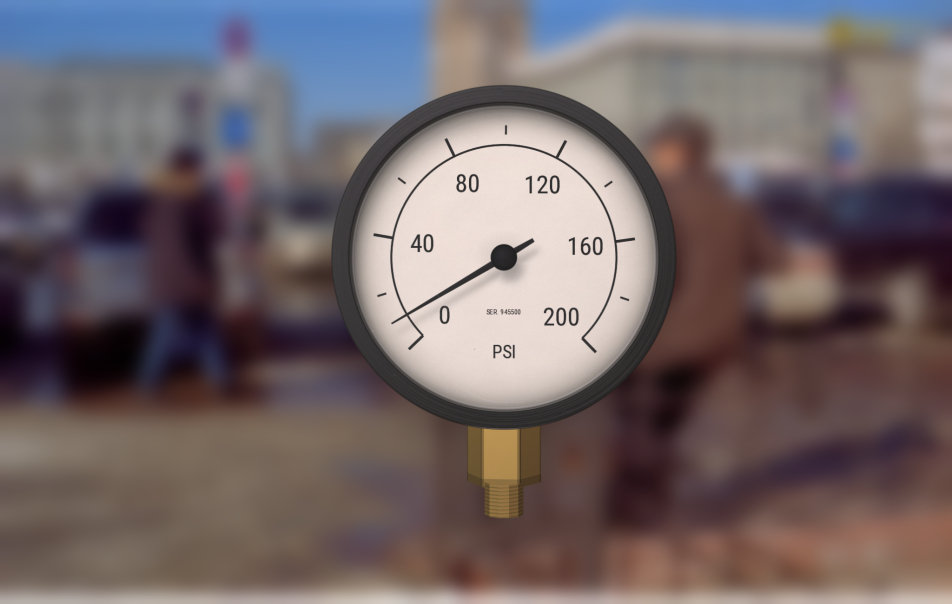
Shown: {"value": 10, "unit": "psi"}
